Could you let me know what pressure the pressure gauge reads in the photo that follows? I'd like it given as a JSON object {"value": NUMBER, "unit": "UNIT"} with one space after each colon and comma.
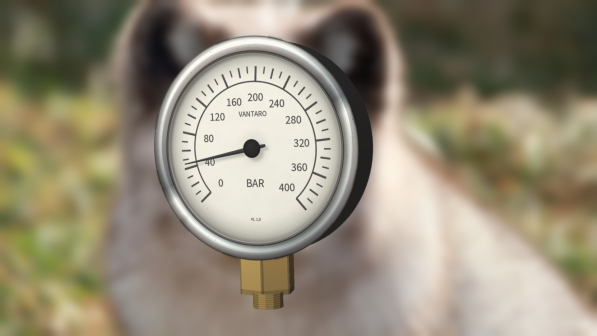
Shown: {"value": 45, "unit": "bar"}
